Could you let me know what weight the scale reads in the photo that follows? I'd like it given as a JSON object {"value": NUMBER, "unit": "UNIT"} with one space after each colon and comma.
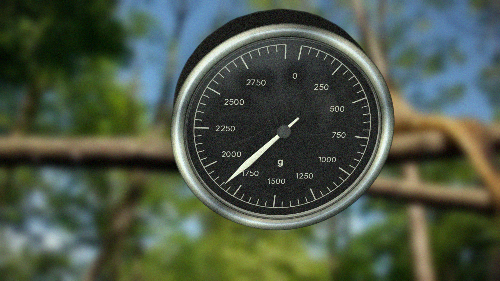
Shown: {"value": 1850, "unit": "g"}
